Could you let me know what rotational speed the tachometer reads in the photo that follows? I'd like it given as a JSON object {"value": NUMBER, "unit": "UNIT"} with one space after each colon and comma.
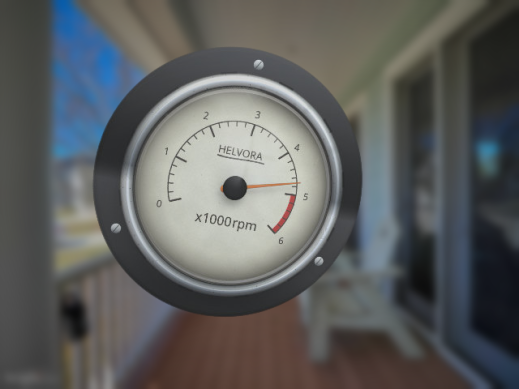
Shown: {"value": 4700, "unit": "rpm"}
